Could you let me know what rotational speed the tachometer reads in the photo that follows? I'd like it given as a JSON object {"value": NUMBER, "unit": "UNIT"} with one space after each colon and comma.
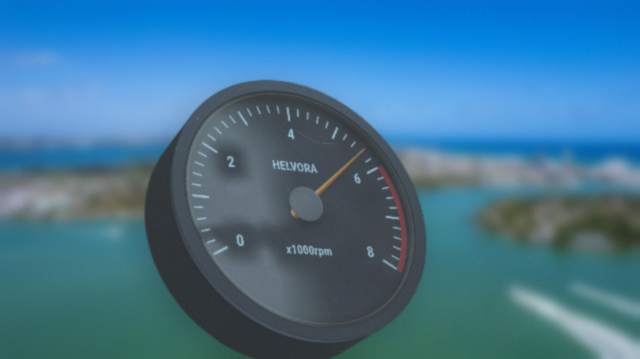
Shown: {"value": 5600, "unit": "rpm"}
